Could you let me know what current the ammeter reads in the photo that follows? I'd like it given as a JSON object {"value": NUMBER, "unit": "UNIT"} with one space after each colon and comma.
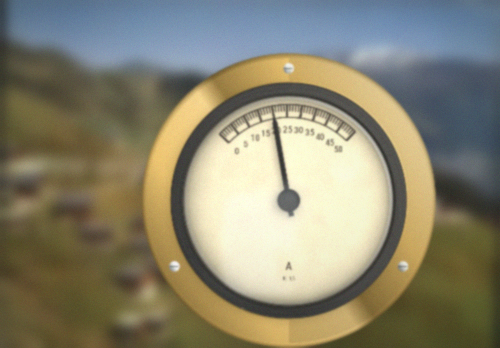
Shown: {"value": 20, "unit": "A"}
